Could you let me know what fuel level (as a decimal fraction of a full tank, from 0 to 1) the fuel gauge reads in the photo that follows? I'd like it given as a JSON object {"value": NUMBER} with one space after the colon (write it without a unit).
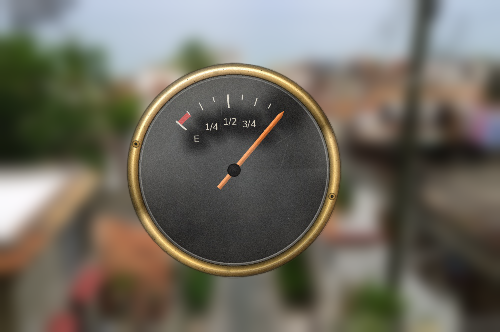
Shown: {"value": 1}
